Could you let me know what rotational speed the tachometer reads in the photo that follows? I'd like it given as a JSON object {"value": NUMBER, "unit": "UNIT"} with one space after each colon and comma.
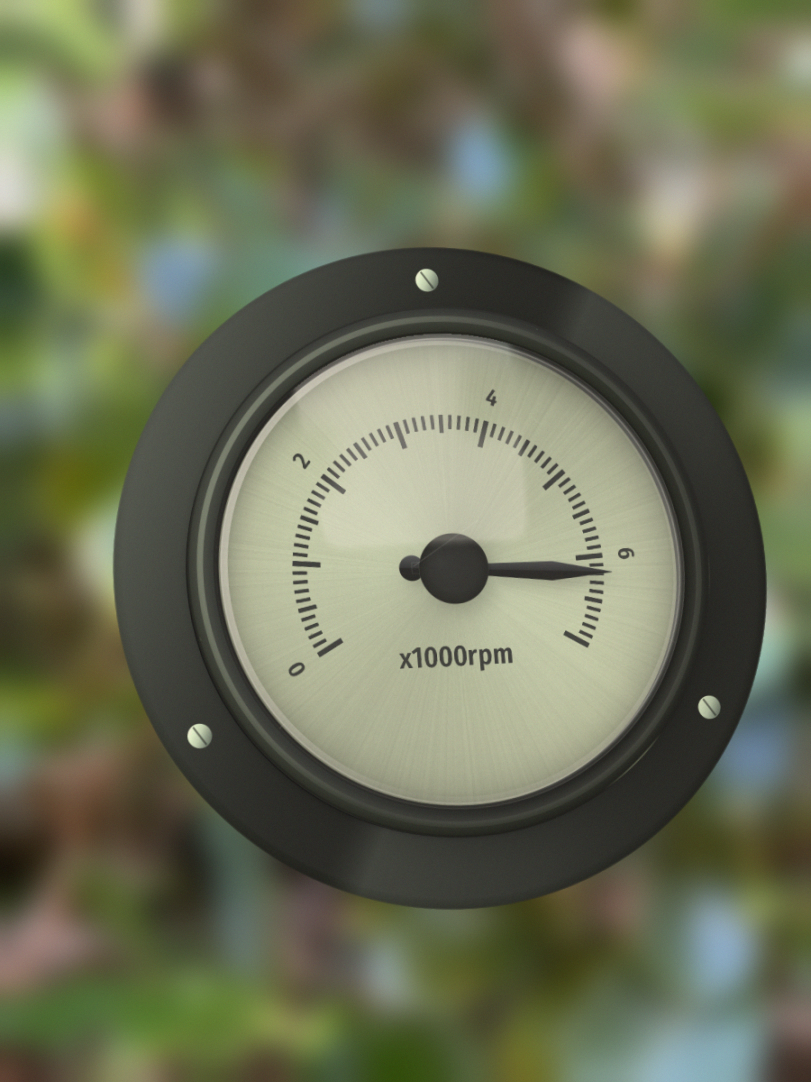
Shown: {"value": 6200, "unit": "rpm"}
